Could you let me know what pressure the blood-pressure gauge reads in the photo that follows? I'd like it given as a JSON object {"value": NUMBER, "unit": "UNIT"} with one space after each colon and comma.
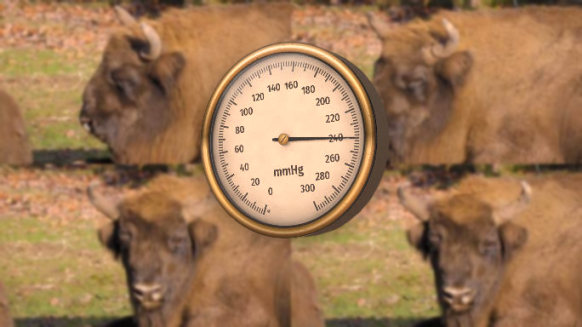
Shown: {"value": 240, "unit": "mmHg"}
